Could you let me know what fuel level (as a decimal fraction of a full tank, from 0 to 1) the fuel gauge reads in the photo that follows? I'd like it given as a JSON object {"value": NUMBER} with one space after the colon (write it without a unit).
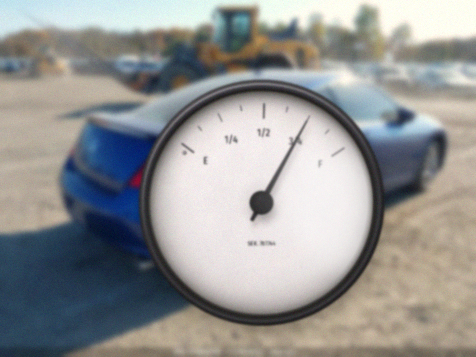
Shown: {"value": 0.75}
